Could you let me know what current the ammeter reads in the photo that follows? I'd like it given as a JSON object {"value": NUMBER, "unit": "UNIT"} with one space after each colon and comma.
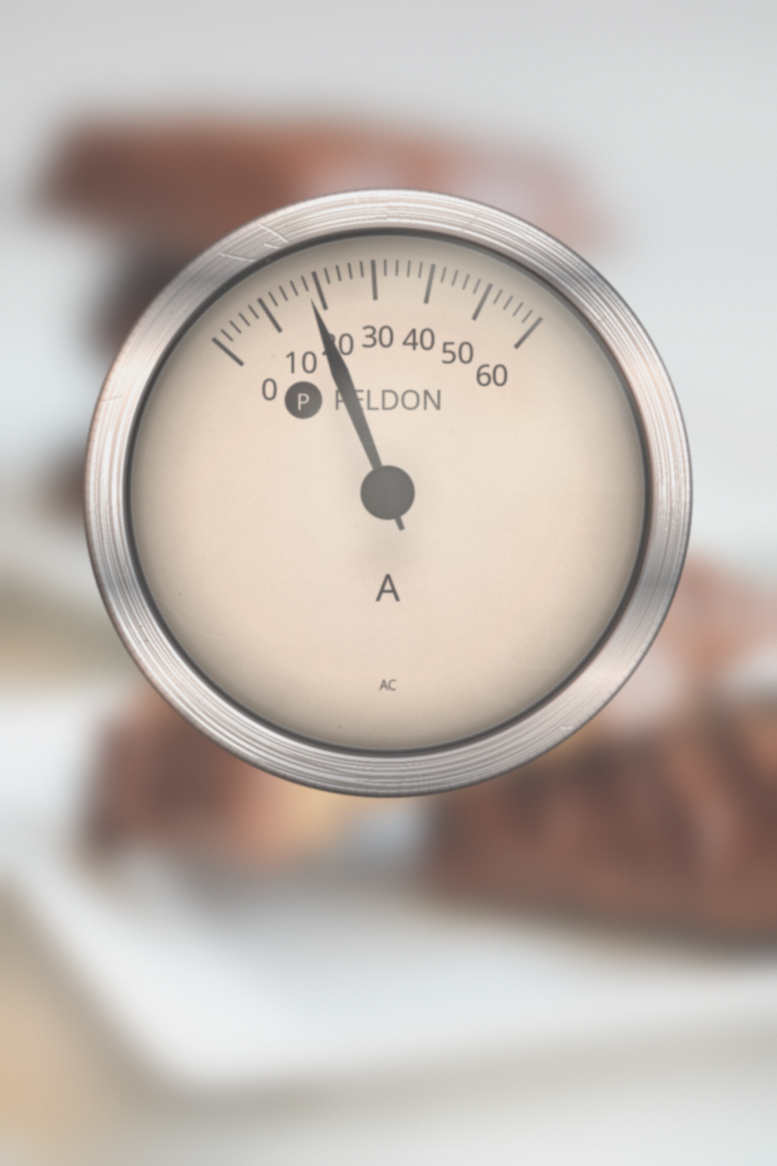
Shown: {"value": 18, "unit": "A"}
